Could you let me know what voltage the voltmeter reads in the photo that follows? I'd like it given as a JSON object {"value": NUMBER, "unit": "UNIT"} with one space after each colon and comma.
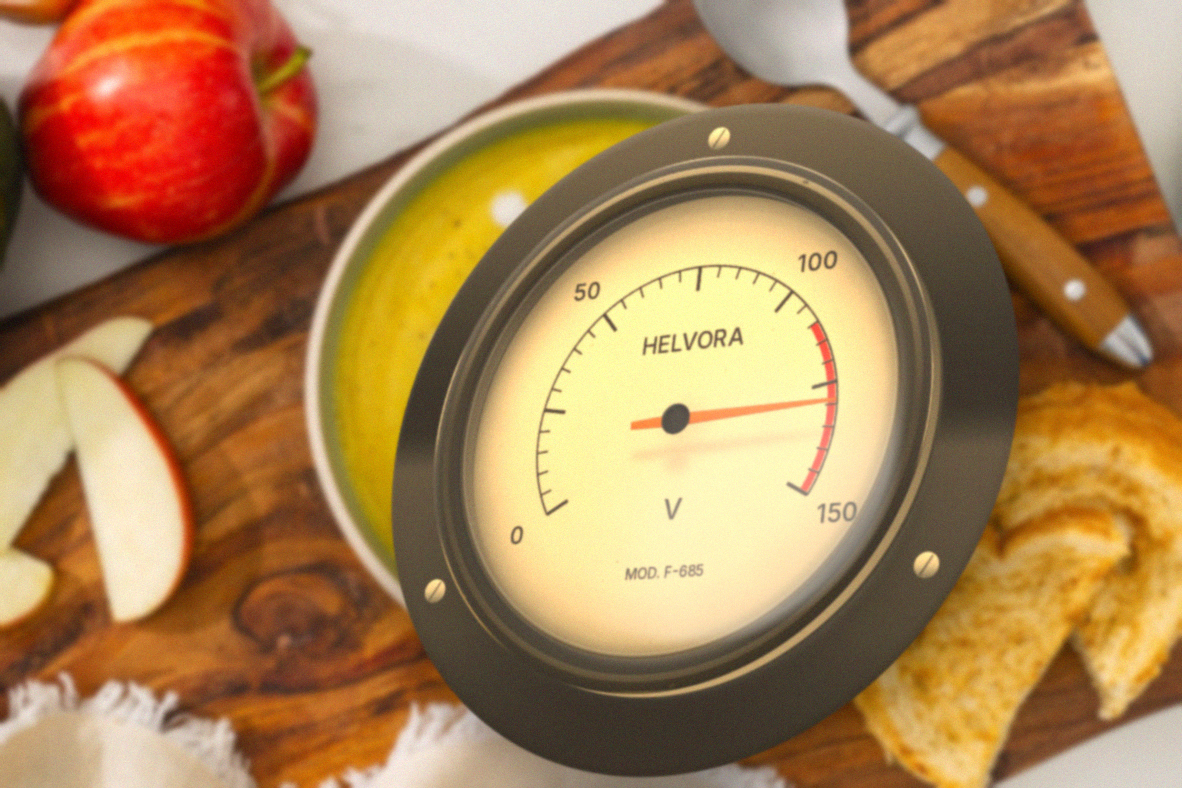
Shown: {"value": 130, "unit": "V"}
